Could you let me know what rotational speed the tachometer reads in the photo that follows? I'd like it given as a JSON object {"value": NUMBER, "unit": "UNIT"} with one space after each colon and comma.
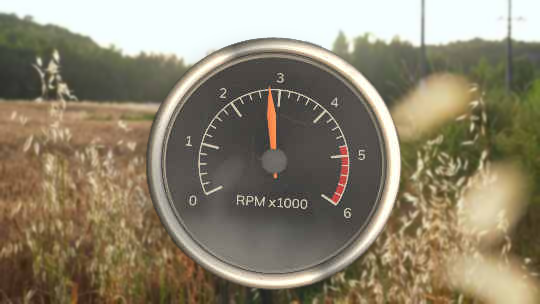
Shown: {"value": 2800, "unit": "rpm"}
